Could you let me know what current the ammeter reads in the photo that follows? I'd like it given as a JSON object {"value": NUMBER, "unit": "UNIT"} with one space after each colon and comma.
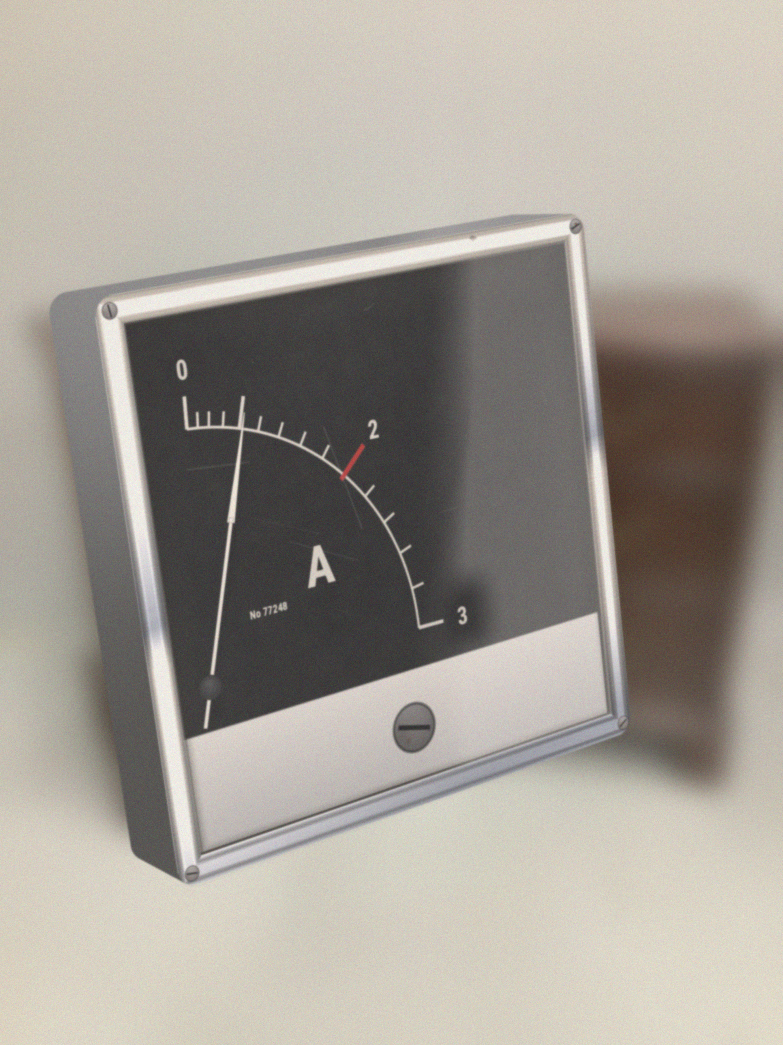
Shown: {"value": 1, "unit": "A"}
